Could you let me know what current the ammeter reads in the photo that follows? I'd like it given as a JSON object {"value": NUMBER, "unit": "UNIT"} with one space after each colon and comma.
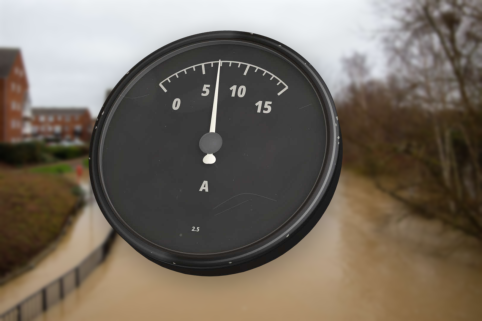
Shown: {"value": 7, "unit": "A"}
